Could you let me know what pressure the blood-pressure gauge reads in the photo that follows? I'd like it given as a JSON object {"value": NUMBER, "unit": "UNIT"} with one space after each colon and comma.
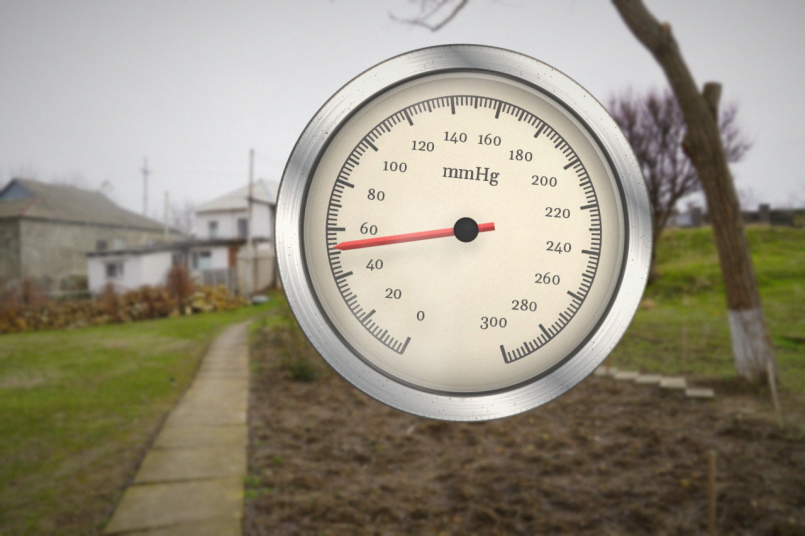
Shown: {"value": 52, "unit": "mmHg"}
